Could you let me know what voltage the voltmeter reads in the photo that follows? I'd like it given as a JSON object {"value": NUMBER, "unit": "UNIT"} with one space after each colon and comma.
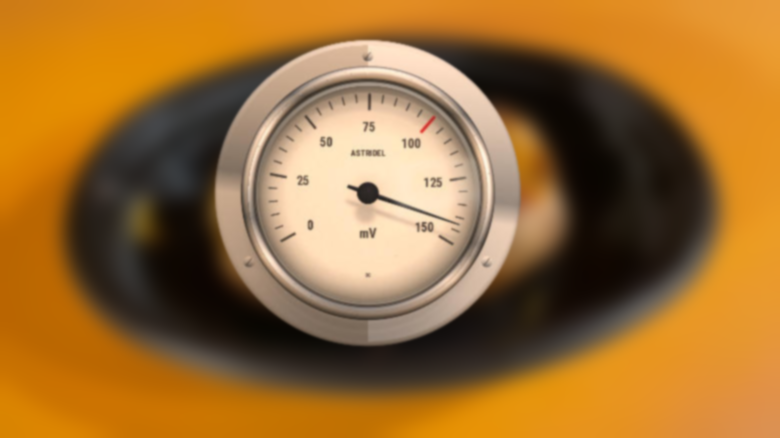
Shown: {"value": 142.5, "unit": "mV"}
